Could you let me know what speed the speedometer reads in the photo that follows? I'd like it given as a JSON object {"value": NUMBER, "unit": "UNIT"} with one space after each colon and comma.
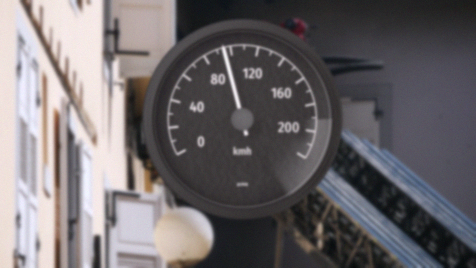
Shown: {"value": 95, "unit": "km/h"}
